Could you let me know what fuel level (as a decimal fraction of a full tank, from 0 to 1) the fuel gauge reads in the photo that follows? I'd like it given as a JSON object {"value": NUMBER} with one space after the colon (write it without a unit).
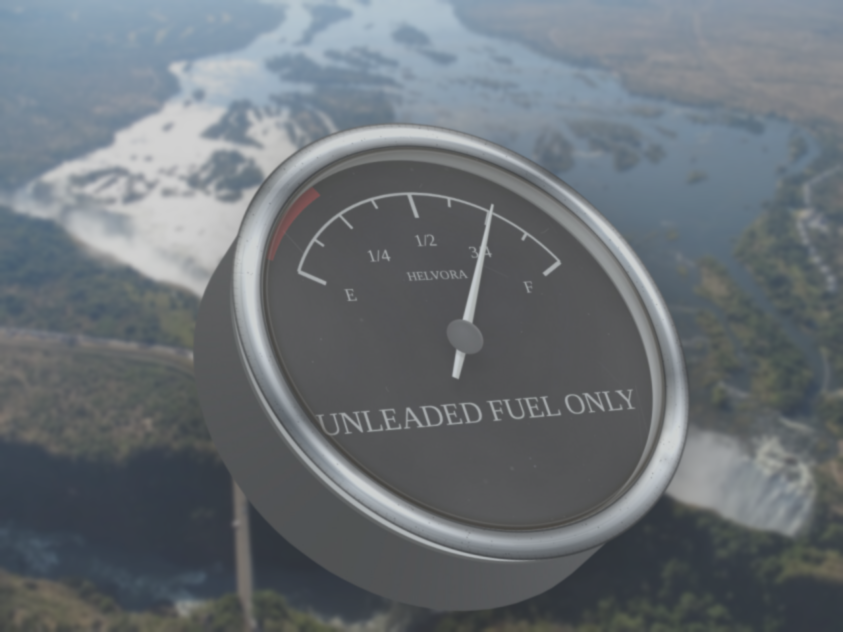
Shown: {"value": 0.75}
